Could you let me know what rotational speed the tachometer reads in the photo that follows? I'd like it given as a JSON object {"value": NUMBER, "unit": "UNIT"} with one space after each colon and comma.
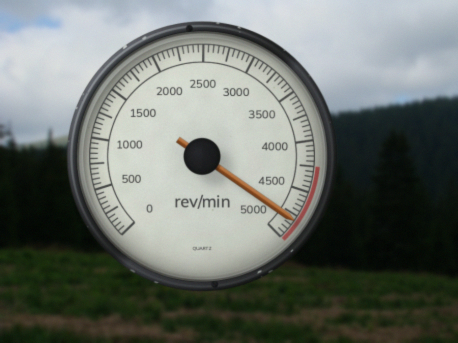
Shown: {"value": 4800, "unit": "rpm"}
